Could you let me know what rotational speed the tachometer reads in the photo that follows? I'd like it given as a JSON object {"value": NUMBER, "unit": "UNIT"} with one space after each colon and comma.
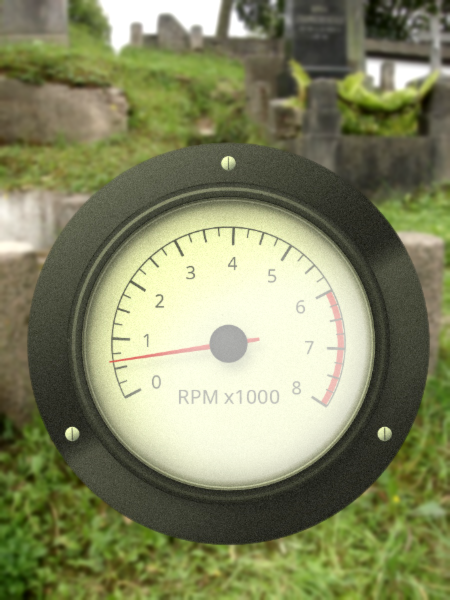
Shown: {"value": 625, "unit": "rpm"}
